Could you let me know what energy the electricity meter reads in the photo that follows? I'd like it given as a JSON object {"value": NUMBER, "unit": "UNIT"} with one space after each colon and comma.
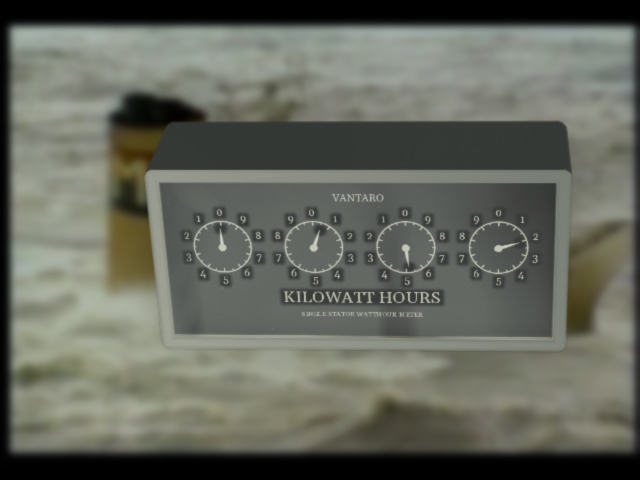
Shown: {"value": 52, "unit": "kWh"}
